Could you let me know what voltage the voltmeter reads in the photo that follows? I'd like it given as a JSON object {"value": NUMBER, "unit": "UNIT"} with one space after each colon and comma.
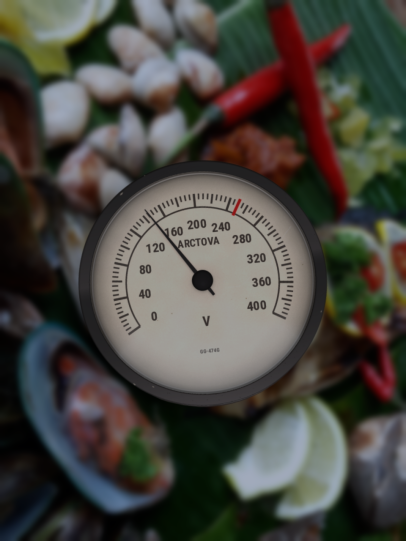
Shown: {"value": 145, "unit": "V"}
